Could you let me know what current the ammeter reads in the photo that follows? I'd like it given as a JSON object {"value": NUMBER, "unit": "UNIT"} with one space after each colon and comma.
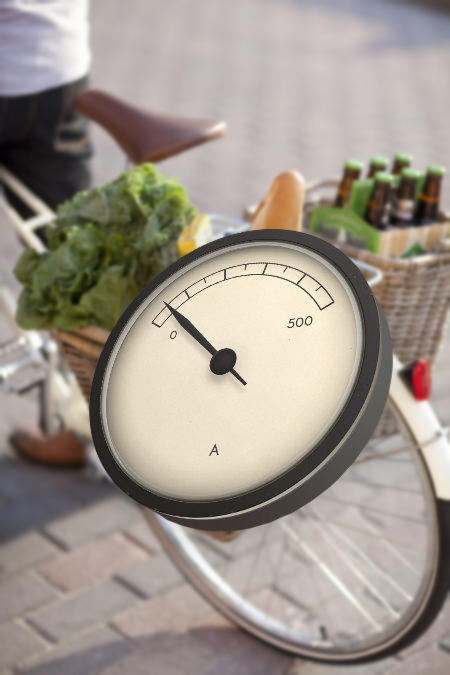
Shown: {"value": 50, "unit": "A"}
